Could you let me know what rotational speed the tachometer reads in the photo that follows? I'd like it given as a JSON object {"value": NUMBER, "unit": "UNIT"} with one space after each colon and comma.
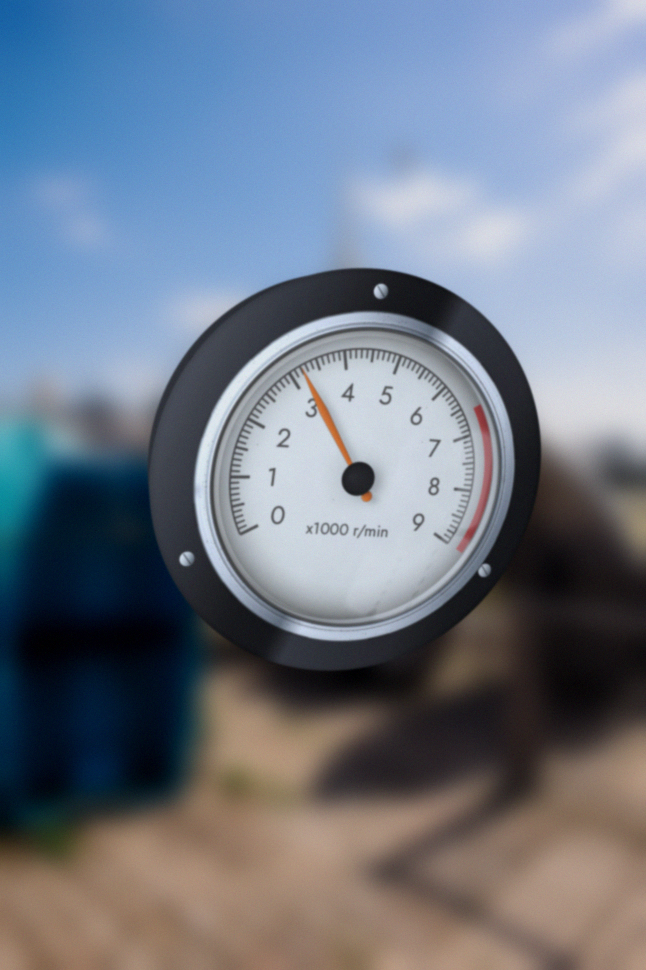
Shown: {"value": 3200, "unit": "rpm"}
